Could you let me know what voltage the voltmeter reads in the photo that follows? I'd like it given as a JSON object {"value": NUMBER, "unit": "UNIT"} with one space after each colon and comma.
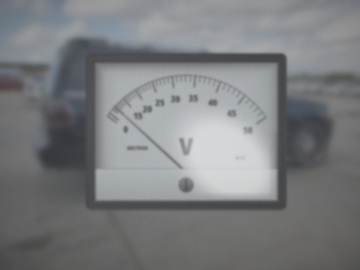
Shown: {"value": 10, "unit": "V"}
